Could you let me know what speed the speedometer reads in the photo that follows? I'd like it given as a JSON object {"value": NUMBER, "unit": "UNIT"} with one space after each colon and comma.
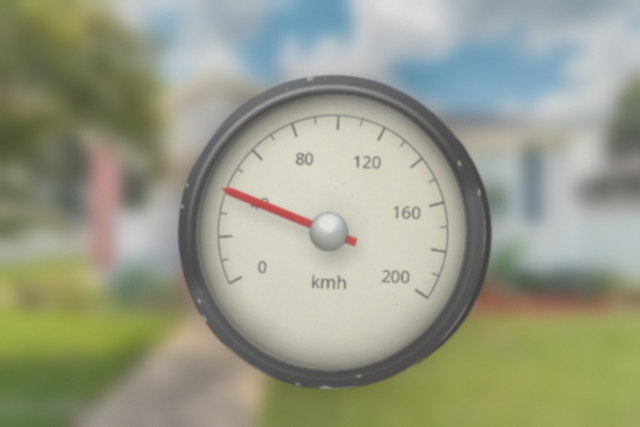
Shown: {"value": 40, "unit": "km/h"}
